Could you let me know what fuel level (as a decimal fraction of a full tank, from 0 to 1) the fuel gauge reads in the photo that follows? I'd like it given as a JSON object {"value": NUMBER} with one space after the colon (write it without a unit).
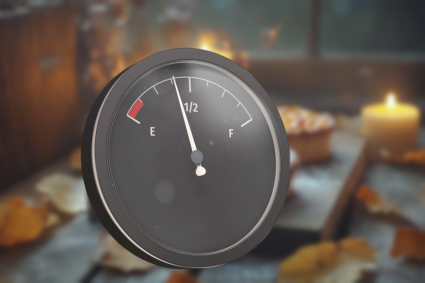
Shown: {"value": 0.375}
